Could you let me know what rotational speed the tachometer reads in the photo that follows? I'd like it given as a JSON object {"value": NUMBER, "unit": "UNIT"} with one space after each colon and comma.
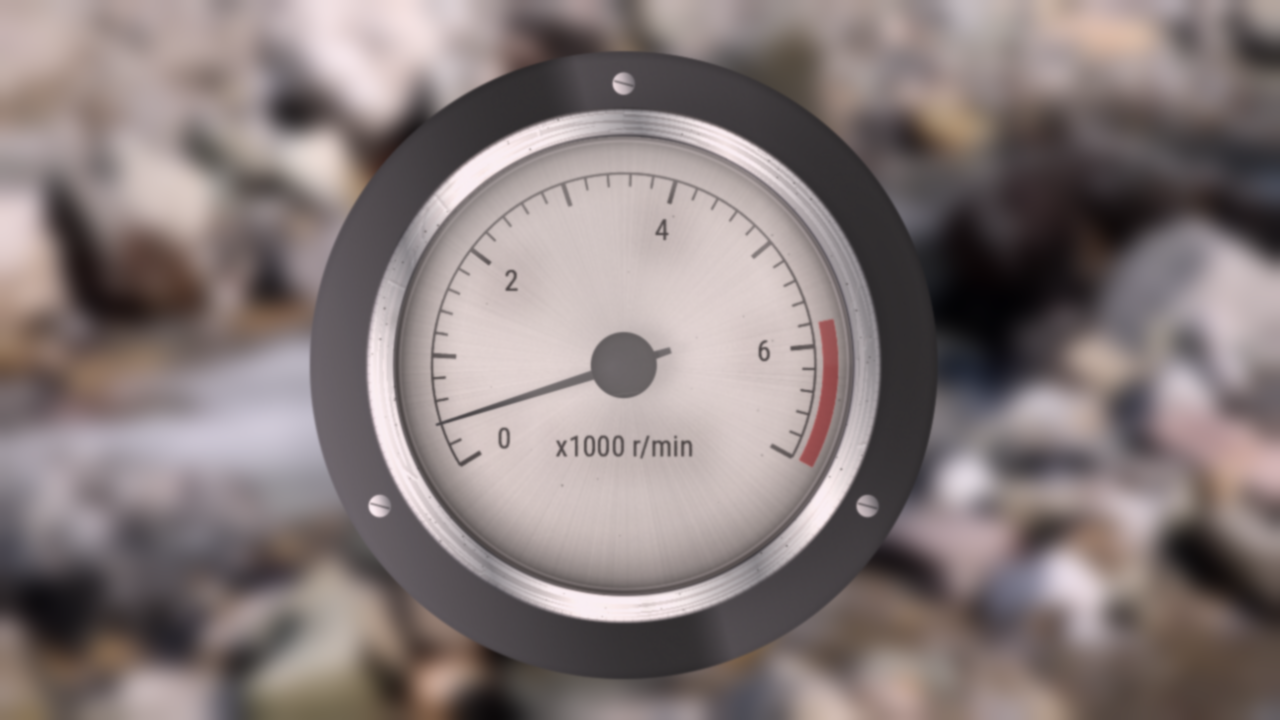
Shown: {"value": 400, "unit": "rpm"}
